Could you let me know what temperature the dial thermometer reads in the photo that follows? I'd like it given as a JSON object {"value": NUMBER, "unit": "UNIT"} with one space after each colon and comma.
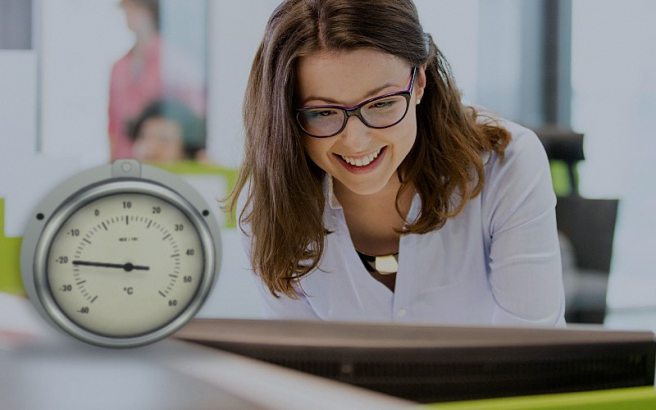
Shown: {"value": -20, "unit": "°C"}
